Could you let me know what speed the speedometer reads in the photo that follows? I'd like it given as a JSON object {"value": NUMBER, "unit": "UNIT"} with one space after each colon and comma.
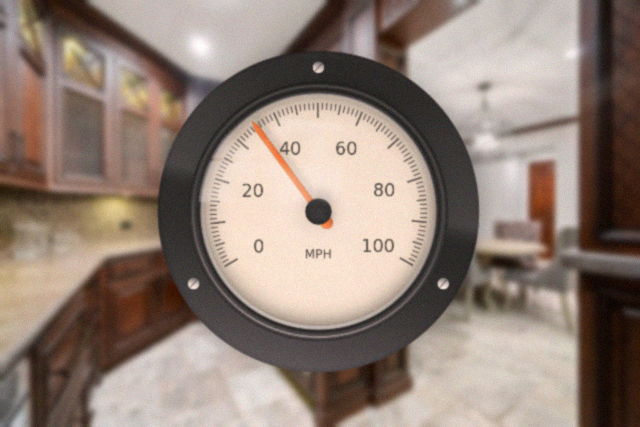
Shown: {"value": 35, "unit": "mph"}
